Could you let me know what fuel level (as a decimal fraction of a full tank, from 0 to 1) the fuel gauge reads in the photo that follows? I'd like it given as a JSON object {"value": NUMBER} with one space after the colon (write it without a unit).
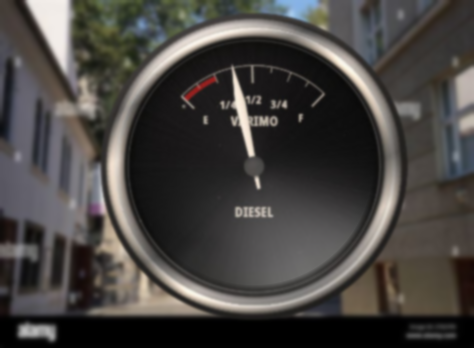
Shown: {"value": 0.375}
